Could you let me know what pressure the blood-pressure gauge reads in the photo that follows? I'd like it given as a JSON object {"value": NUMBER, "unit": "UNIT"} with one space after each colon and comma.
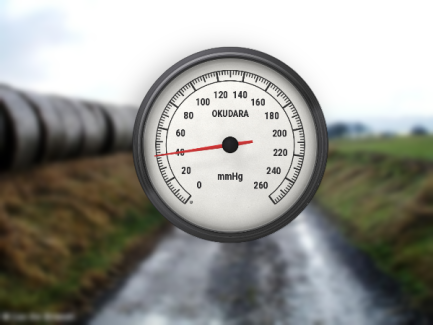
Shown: {"value": 40, "unit": "mmHg"}
